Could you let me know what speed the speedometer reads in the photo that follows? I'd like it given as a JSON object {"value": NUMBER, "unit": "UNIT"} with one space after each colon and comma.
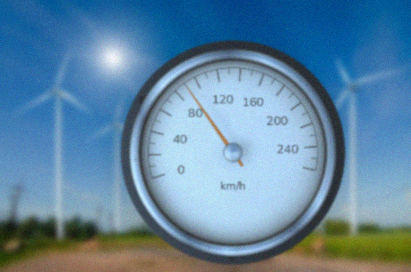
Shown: {"value": 90, "unit": "km/h"}
